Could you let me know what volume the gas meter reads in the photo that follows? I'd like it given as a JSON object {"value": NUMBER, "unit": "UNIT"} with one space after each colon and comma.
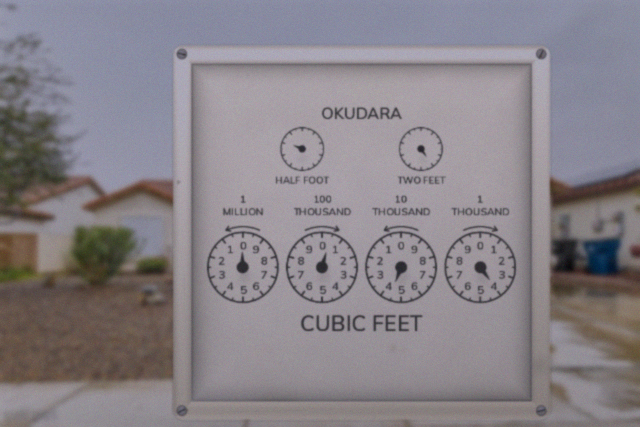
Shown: {"value": 4400, "unit": "ft³"}
